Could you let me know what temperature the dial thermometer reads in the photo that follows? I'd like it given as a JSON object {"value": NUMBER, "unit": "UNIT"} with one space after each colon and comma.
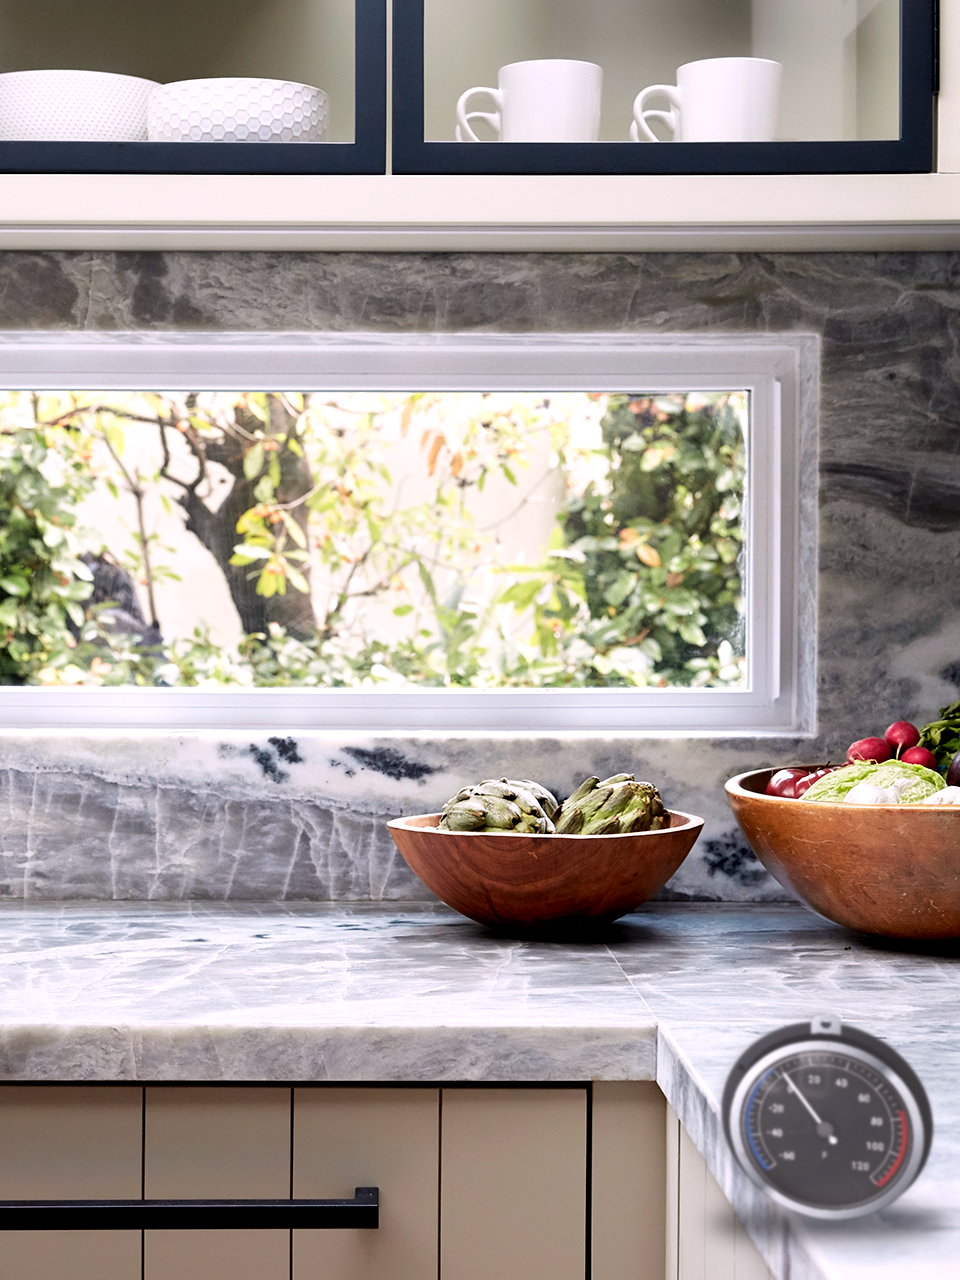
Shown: {"value": 4, "unit": "°F"}
